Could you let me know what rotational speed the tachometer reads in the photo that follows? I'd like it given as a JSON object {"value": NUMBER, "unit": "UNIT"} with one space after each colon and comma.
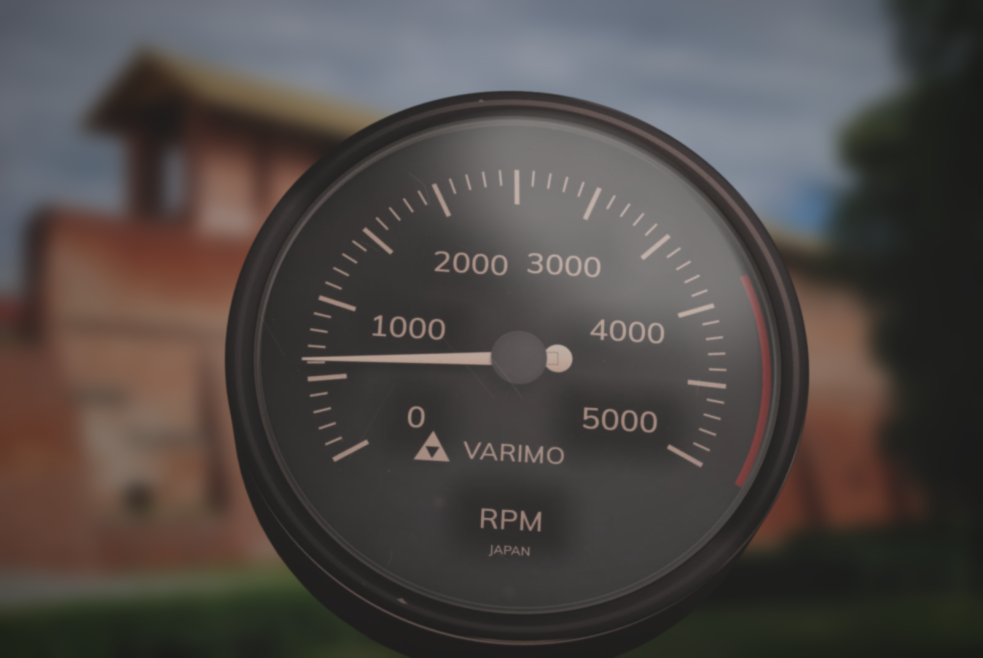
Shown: {"value": 600, "unit": "rpm"}
